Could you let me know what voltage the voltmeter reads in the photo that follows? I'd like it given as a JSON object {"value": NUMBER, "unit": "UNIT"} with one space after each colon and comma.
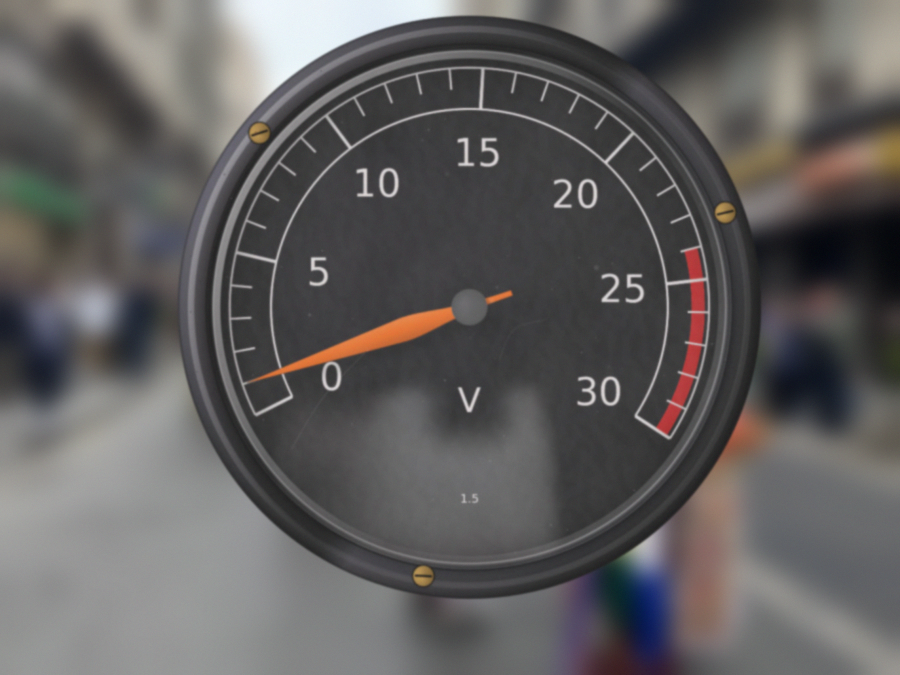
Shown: {"value": 1, "unit": "V"}
